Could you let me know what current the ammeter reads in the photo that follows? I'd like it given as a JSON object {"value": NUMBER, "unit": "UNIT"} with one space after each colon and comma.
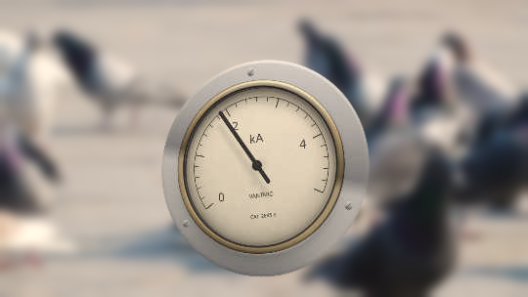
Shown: {"value": 1.9, "unit": "kA"}
